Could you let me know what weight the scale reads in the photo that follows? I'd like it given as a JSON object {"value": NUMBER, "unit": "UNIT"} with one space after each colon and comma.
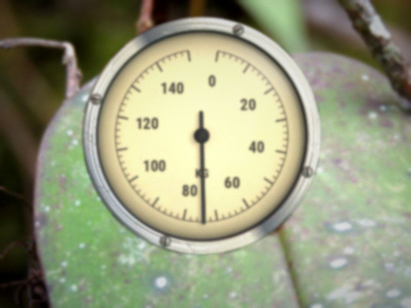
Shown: {"value": 74, "unit": "kg"}
